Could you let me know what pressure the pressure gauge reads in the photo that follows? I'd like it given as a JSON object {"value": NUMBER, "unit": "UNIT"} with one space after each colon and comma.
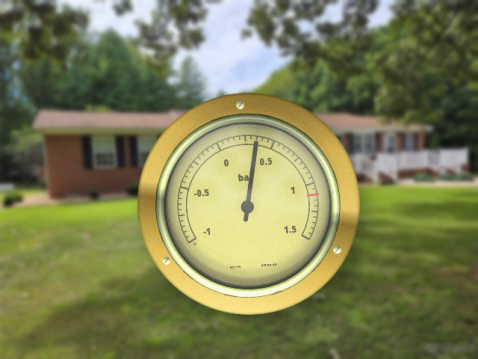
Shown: {"value": 0.35, "unit": "bar"}
